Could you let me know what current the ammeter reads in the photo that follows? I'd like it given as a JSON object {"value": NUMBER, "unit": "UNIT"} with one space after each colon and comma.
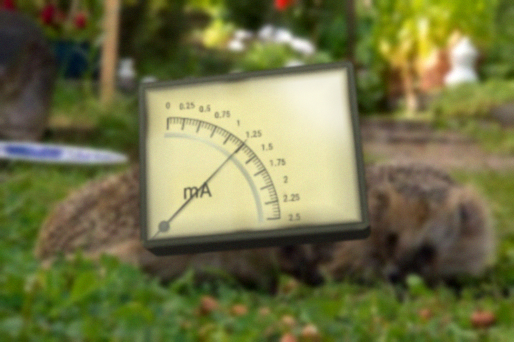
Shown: {"value": 1.25, "unit": "mA"}
